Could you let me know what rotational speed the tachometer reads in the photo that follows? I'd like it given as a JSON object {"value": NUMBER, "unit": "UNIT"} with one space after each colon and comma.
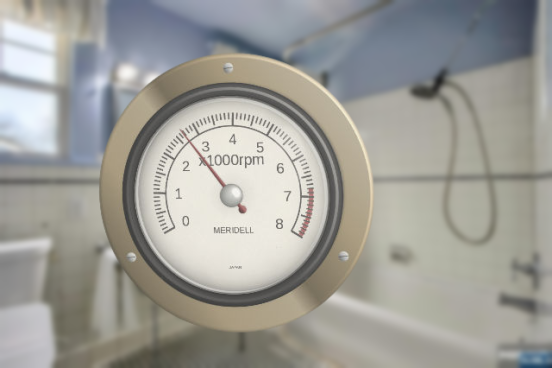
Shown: {"value": 2700, "unit": "rpm"}
